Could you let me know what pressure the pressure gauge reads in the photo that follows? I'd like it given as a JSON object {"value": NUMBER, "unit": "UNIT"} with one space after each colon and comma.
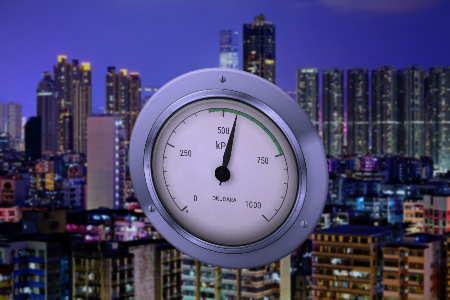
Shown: {"value": 550, "unit": "kPa"}
